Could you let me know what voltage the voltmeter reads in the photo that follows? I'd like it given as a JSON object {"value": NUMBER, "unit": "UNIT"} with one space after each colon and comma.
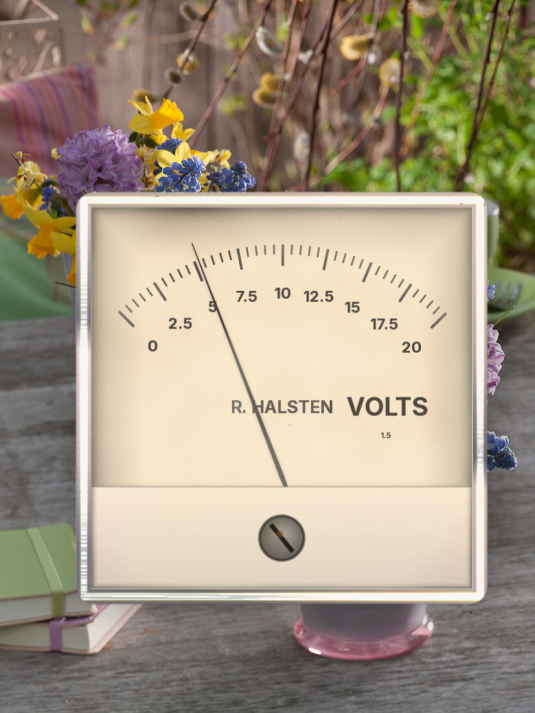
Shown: {"value": 5.25, "unit": "V"}
